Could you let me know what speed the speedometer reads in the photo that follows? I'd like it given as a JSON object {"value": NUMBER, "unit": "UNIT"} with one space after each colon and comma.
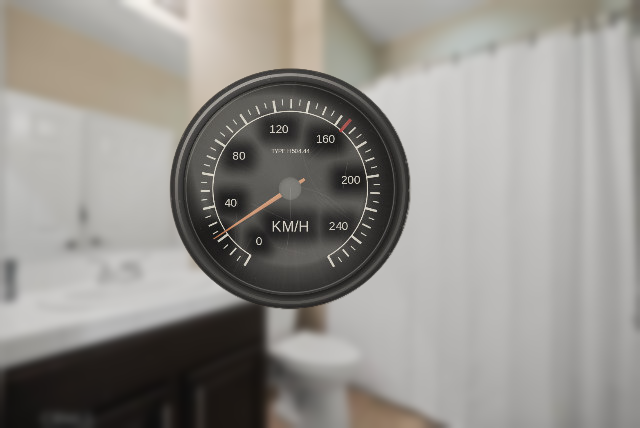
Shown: {"value": 22.5, "unit": "km/h"}
